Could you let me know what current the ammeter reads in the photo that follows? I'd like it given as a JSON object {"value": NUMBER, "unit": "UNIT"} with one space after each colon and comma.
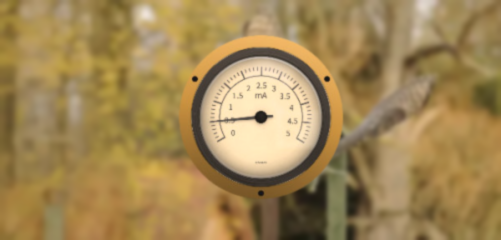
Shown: {"value": 0.5, "unit": "mA"}
